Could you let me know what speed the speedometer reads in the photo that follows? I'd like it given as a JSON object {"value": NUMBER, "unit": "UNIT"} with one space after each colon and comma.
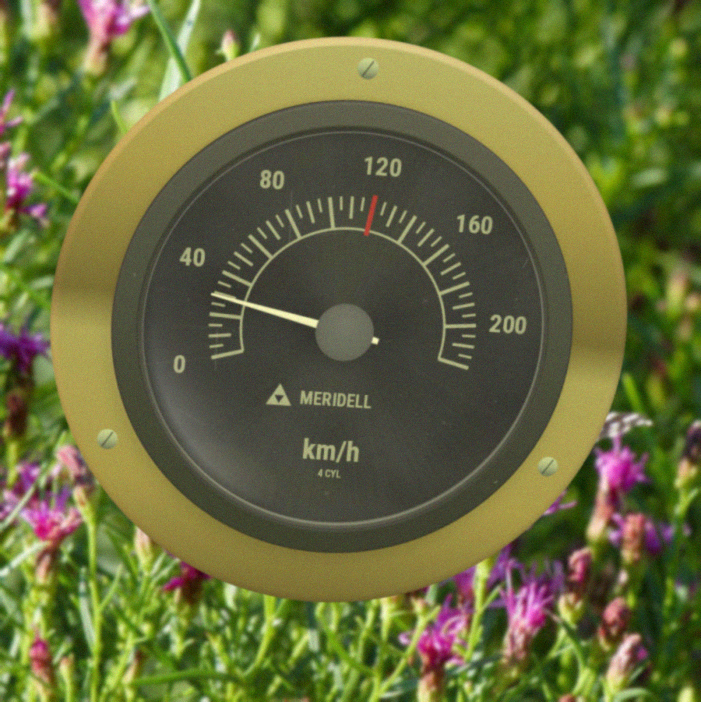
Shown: {"value": 30, "unit": "km/h"}
